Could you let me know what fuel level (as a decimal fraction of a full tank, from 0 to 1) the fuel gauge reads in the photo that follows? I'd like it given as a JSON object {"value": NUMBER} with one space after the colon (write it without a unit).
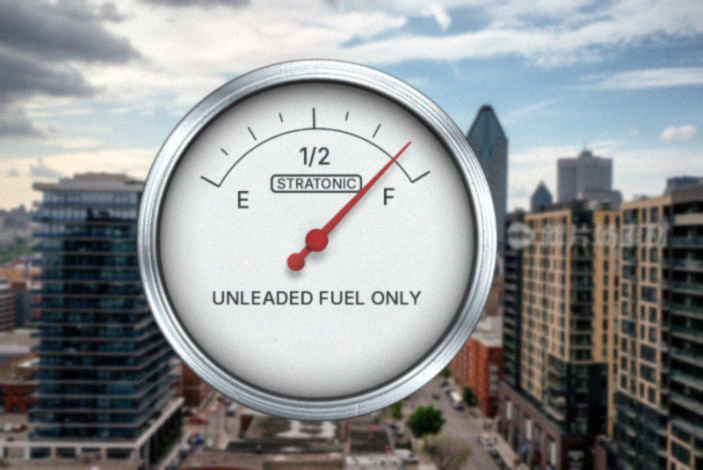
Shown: {"value": 0.875}
